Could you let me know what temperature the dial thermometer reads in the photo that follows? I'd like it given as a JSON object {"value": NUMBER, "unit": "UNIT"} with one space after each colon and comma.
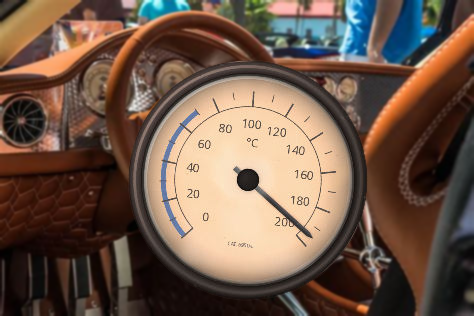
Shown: {"value": 195, "unit": "°C"}
